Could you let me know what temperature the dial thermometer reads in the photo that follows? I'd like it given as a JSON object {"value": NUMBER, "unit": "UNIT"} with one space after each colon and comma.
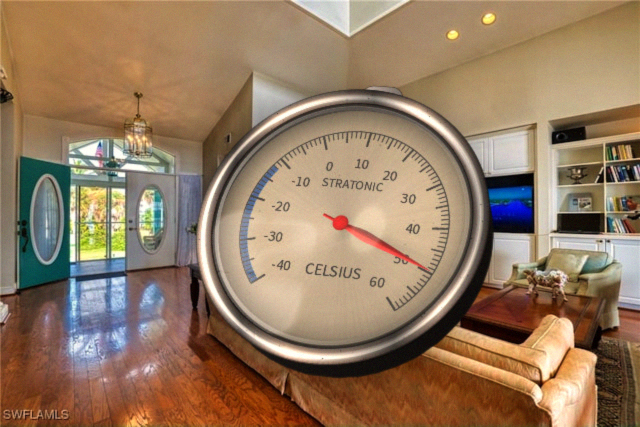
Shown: {"value": 50, "unit": "°C"}
